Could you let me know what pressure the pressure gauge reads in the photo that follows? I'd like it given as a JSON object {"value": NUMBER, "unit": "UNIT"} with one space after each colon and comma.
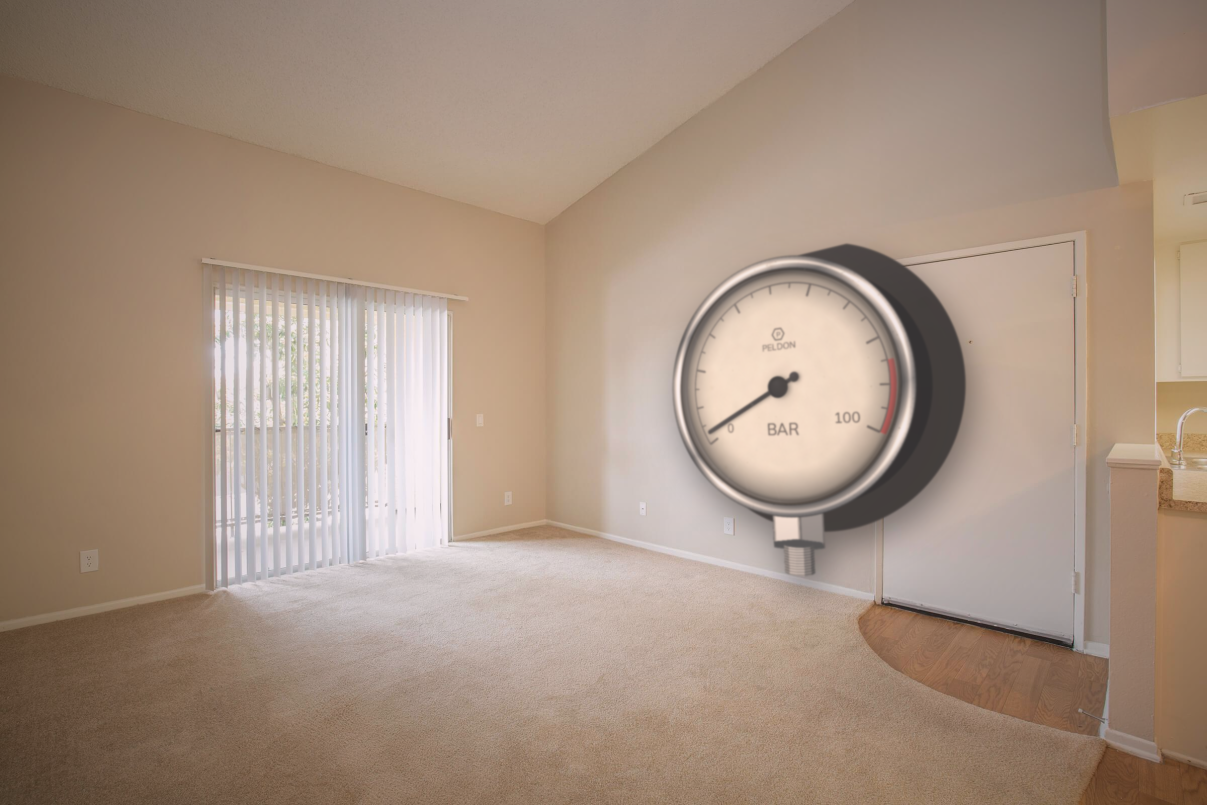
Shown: {"value": 2.5, "unit": "bar"}
